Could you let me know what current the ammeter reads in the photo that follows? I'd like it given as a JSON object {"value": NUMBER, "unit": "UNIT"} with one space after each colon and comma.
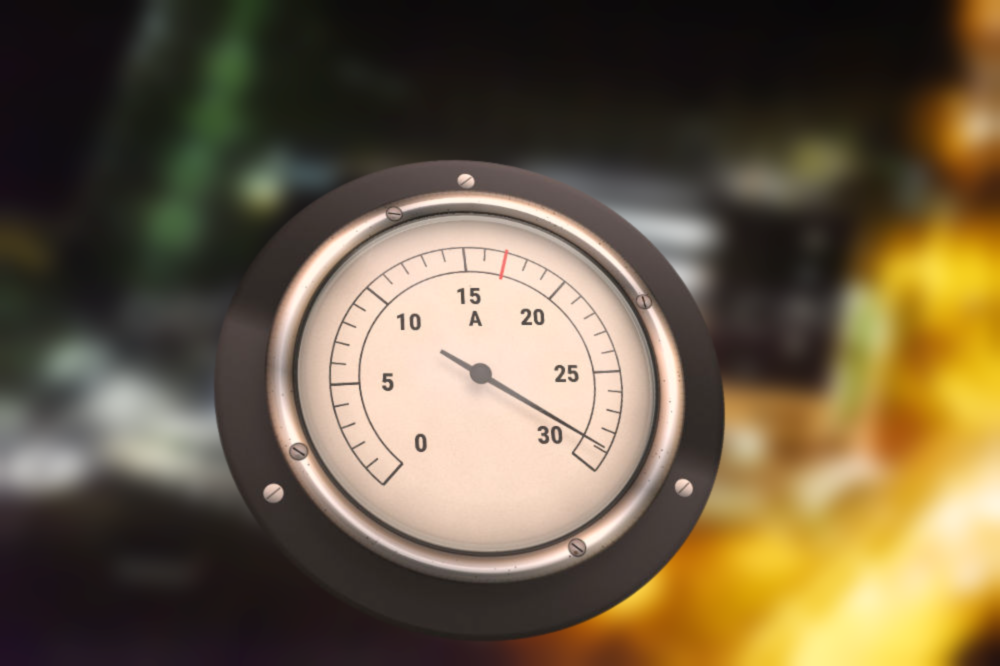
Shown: {"value": 29, "unit": "A"}
